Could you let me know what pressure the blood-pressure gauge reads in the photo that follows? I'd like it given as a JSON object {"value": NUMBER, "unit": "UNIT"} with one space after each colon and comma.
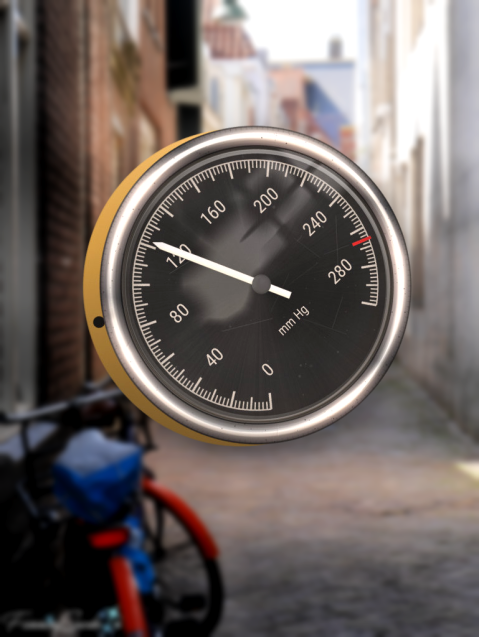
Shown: {"value": 122, "unit": "mmHg"}
